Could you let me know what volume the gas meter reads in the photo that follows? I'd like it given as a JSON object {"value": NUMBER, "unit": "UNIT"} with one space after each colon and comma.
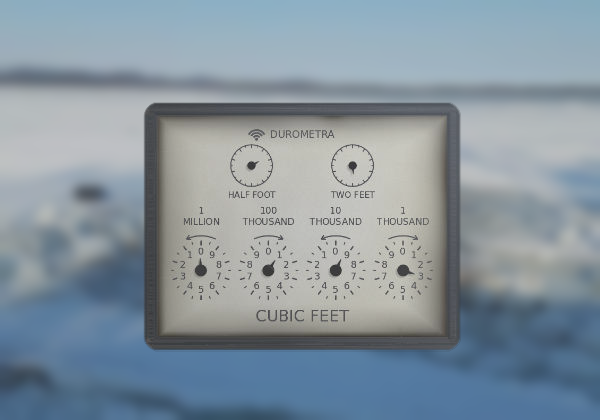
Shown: {"value": 9300, "unit": "ft³"}
